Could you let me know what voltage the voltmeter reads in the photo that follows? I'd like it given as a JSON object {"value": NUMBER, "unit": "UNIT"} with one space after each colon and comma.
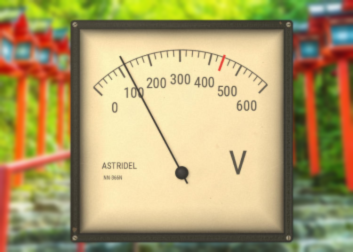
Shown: {"value": 120, "unit": "V"}
